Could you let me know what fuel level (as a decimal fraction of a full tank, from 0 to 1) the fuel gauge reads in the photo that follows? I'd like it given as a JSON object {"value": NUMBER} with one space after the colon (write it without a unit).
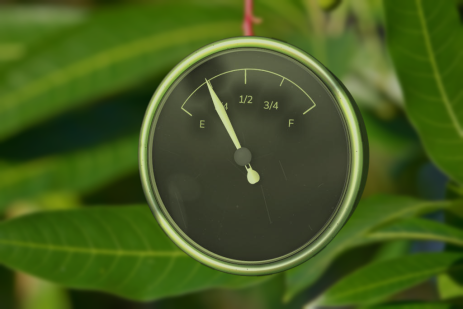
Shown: {"value": 0.25}
